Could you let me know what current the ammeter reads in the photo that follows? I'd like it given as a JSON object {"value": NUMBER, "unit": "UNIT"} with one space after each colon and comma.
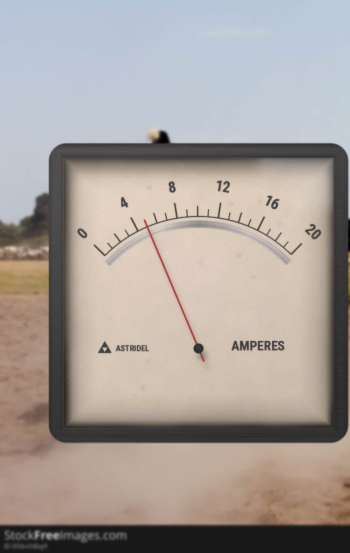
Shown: {"value": 5, "unit": "A"}
